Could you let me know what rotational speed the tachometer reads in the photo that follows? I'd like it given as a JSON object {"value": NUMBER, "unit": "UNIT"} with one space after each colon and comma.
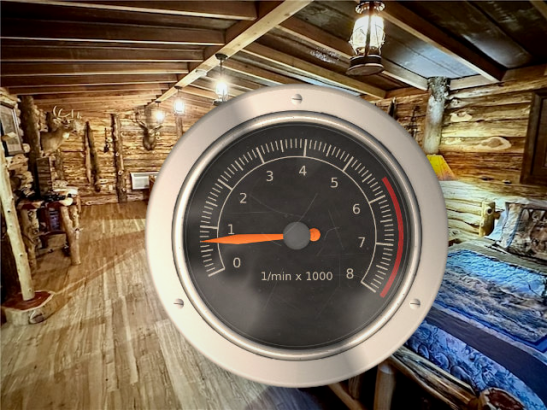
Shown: {"value": 700, "unit": "rpm"}
